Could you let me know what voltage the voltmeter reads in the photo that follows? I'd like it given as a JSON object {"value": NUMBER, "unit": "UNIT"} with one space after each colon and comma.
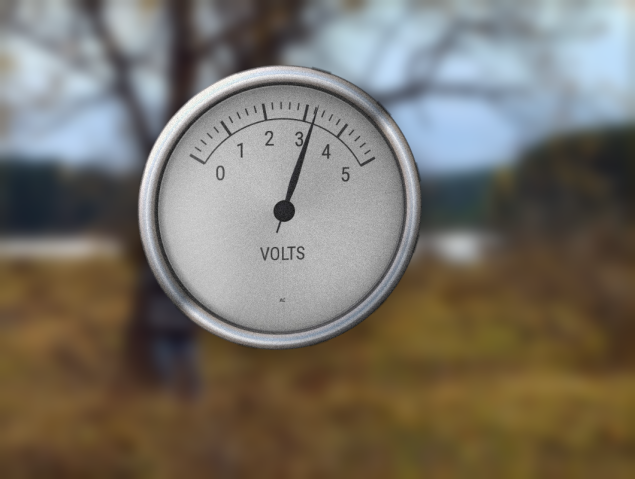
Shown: {"value": 3.2, "unit": "V"}
